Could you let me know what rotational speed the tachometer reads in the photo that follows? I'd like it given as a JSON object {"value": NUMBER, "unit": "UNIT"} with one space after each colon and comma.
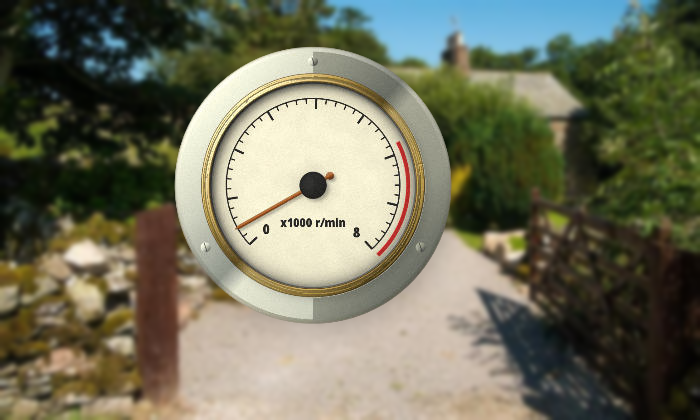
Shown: {"value": 400, "unit": "rpm"}
